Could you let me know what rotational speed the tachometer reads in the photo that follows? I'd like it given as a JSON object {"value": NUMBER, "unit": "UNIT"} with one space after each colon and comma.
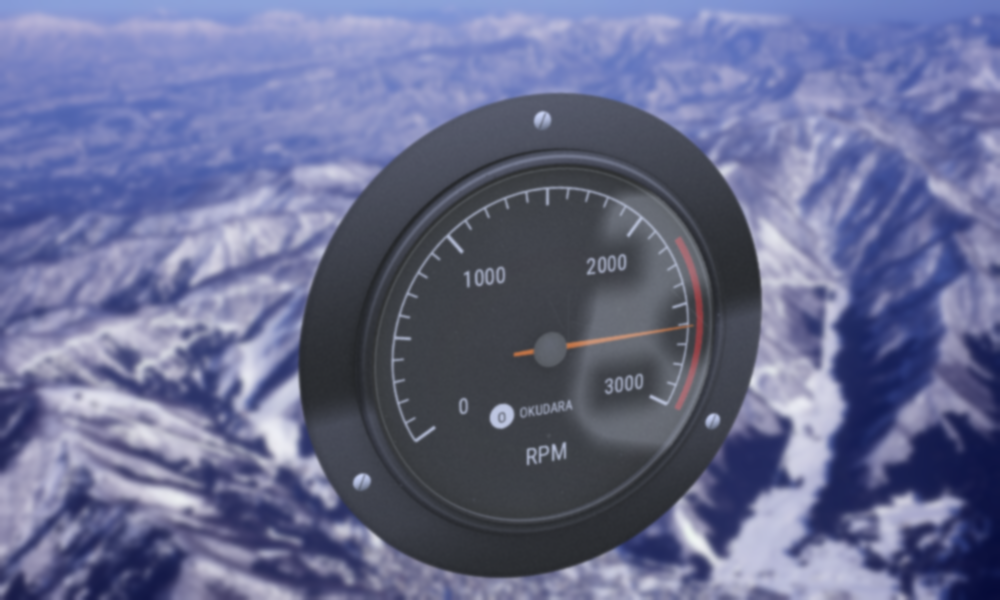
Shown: {"value": 2600, "unit": "rpm"}
